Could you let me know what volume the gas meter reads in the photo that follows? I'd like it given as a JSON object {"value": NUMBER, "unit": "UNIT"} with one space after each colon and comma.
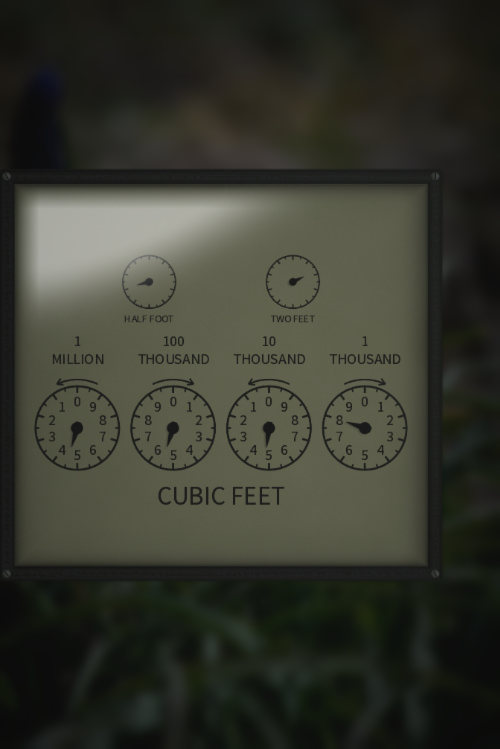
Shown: {"value": 454800, "unit": "ft³"}
